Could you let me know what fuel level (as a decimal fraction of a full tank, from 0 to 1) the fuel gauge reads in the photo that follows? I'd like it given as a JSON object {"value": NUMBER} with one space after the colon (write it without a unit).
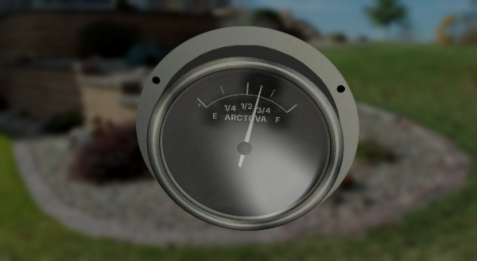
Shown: {"value": 0.625}
